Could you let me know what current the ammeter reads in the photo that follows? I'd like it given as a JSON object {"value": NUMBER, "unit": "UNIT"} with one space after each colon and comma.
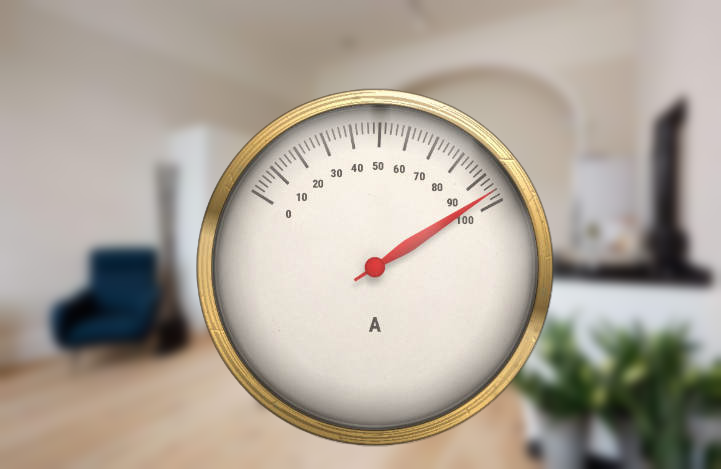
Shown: {"value": 96, "unit": "A"}
